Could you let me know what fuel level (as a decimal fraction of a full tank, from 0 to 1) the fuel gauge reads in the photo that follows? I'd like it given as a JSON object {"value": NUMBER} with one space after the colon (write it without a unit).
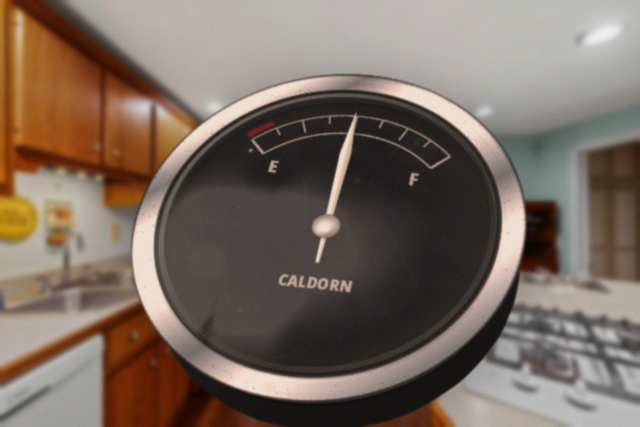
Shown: {"value": 0.5}
